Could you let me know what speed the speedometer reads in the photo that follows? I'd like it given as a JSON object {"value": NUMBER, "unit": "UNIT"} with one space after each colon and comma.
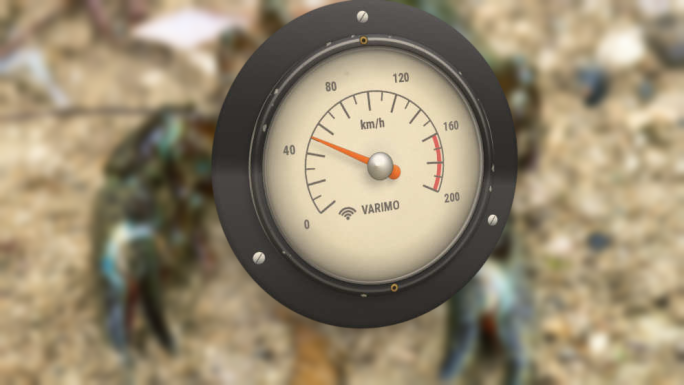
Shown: {"value": 50, "unit": "km/h"}
